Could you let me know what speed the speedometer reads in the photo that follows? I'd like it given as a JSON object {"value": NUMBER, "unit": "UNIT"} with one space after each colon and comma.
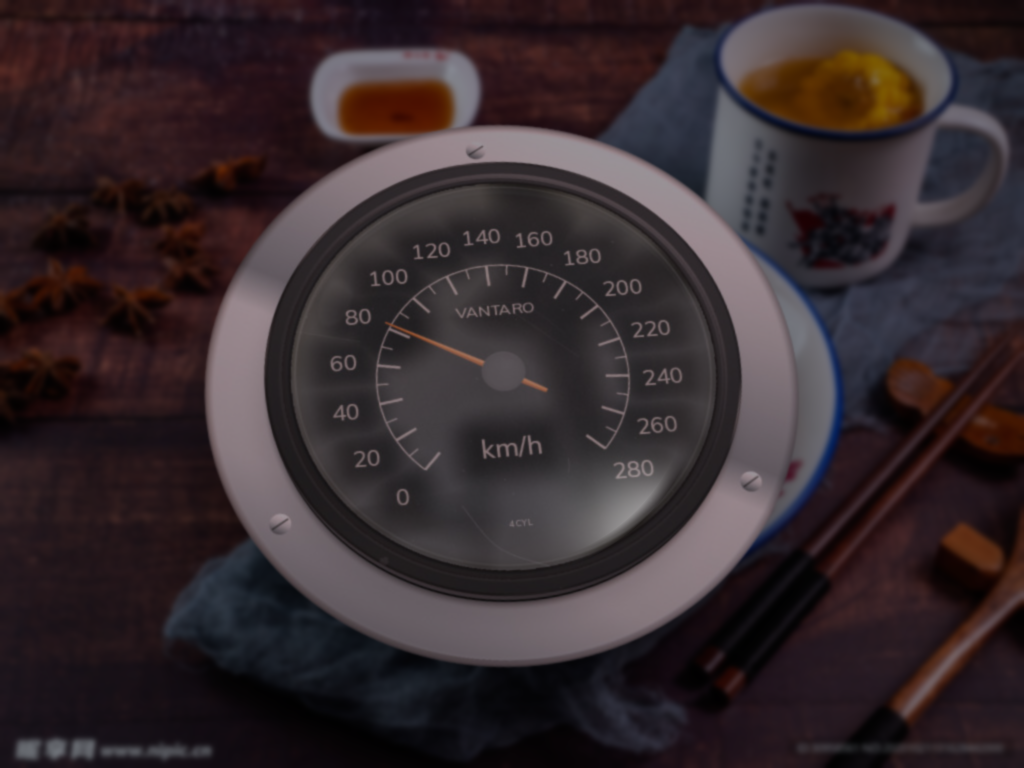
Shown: {"value": 80, "unit": "km/h"}
